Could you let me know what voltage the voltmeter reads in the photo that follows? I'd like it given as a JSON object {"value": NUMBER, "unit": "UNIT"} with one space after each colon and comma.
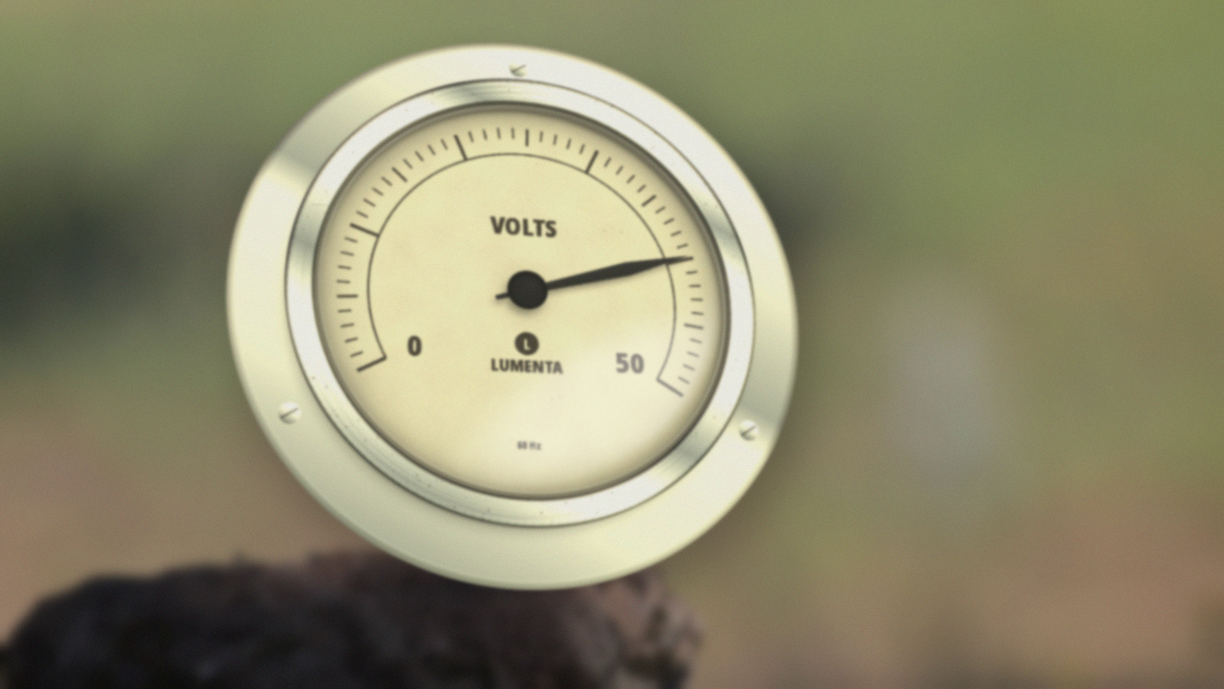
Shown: {"value": 40, "unit": "V"}
